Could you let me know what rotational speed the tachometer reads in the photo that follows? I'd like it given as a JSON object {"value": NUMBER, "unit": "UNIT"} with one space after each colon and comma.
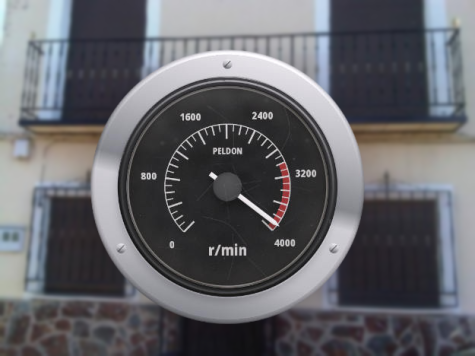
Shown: {"value": 3900, "unit": "rpm"}
